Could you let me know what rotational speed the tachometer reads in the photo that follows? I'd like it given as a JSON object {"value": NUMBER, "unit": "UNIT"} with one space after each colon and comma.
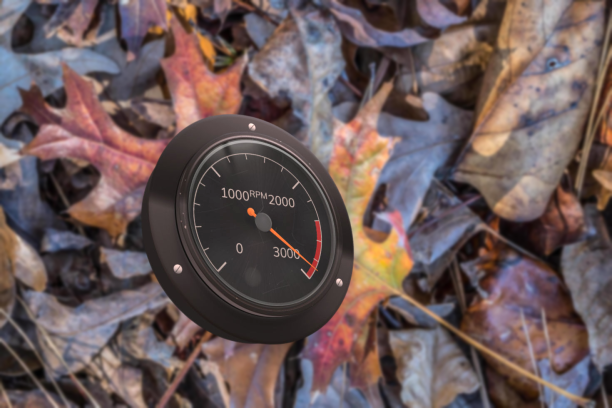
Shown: {"value": 2900, "unit": "rpm"}
